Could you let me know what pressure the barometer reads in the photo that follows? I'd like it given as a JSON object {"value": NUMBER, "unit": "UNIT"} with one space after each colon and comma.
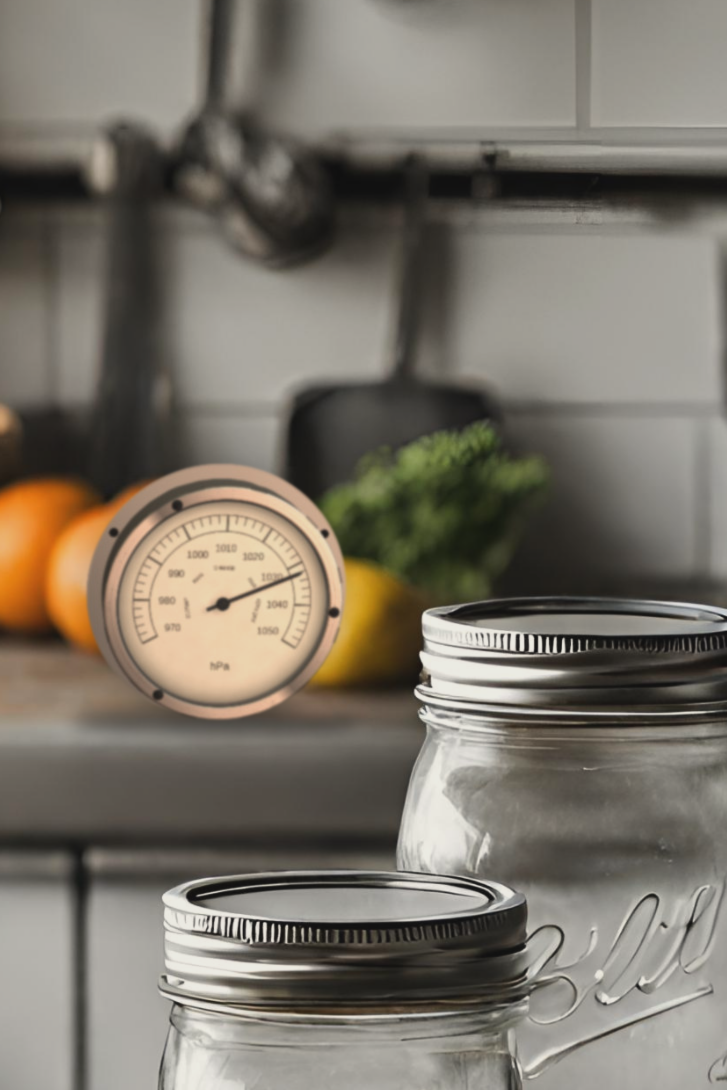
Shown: {"value": 1032, "unit": "hPa"}
